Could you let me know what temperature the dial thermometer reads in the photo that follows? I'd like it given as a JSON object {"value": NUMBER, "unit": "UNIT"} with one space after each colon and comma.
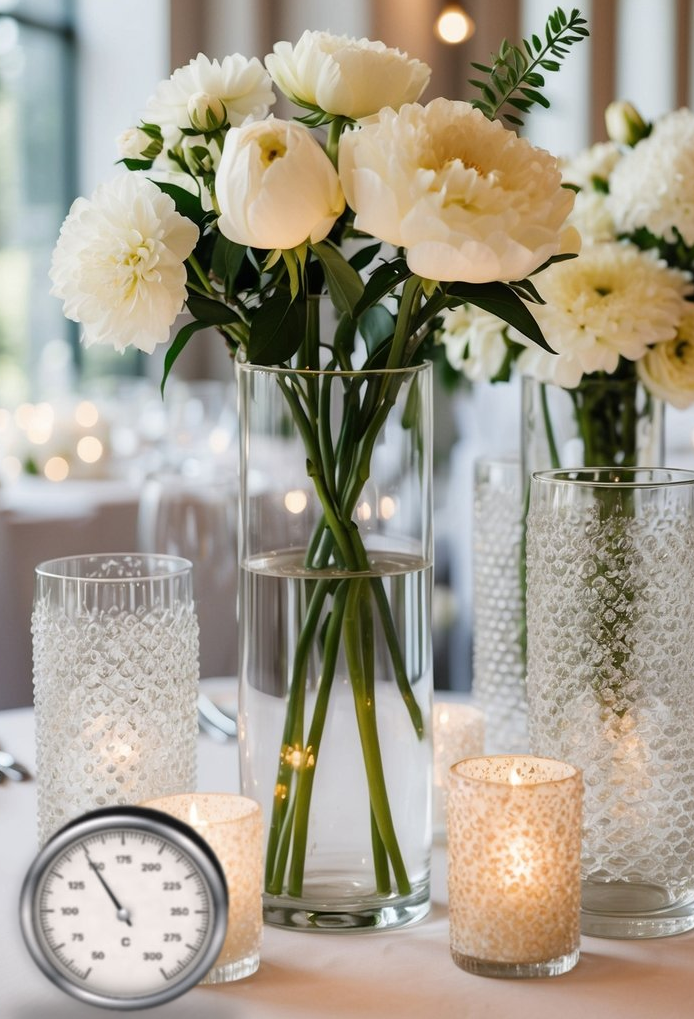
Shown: {"value": 150, "unit": "°C"}
